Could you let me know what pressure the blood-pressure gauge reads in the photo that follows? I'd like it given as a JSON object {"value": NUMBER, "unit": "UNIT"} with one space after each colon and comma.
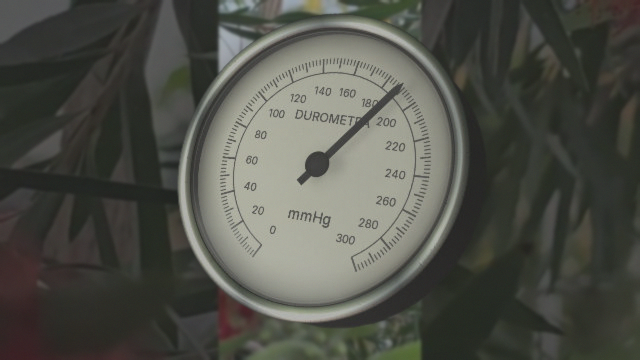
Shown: {"value": 190, "unit": "mmHg"}
